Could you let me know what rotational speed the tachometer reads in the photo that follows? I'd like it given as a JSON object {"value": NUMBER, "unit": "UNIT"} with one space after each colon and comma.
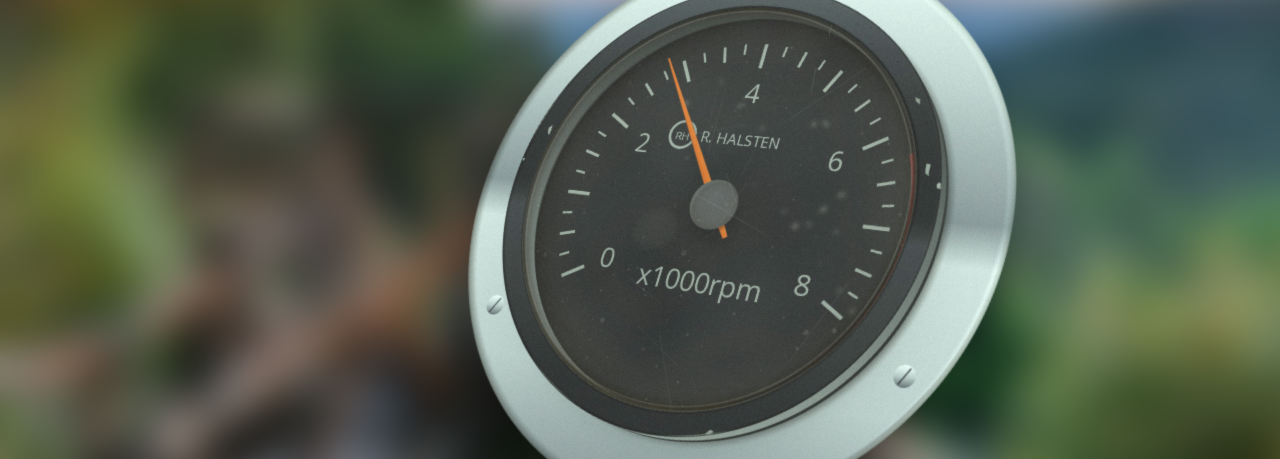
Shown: {"value": 2875, "unit": "rpm"}
